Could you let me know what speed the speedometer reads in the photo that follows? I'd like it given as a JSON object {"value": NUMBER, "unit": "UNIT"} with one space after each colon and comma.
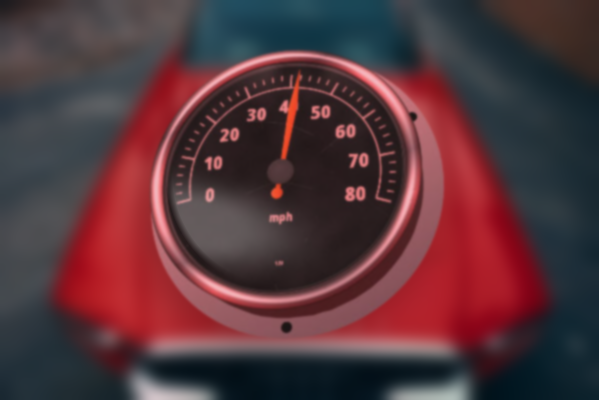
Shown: {"value": 42, "unit": "mph"}
